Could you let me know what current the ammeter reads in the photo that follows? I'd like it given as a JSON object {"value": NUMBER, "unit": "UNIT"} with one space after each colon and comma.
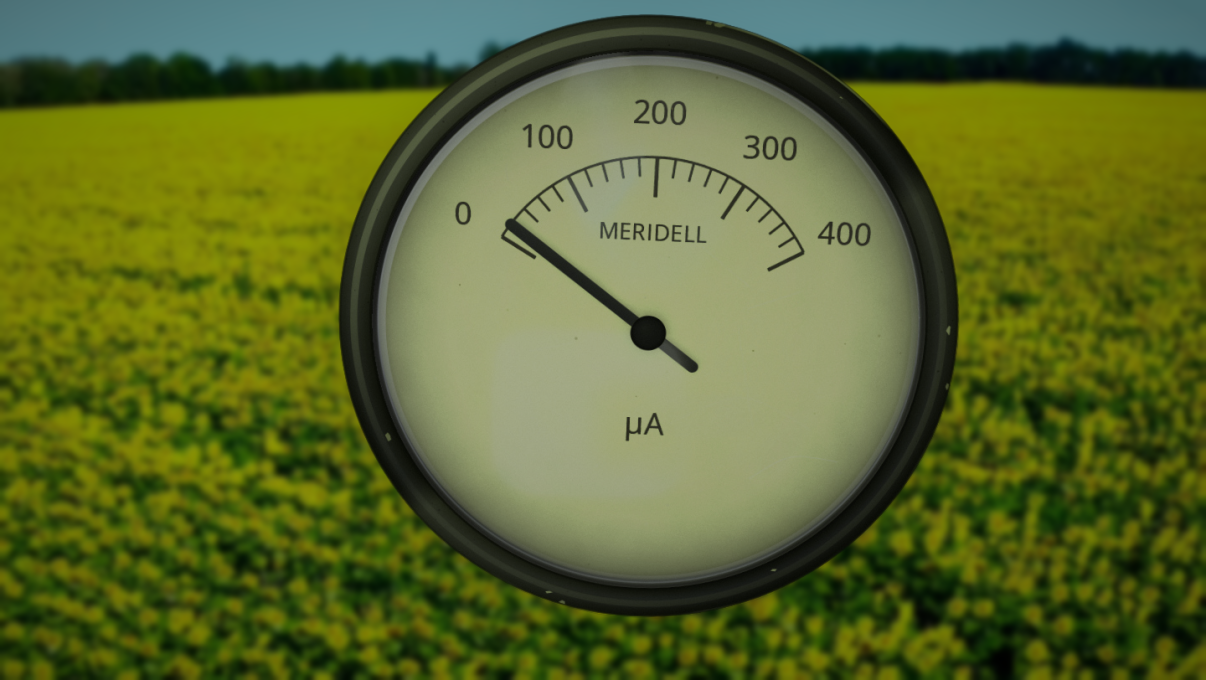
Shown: {"value": 20, "unit": "µA"}
